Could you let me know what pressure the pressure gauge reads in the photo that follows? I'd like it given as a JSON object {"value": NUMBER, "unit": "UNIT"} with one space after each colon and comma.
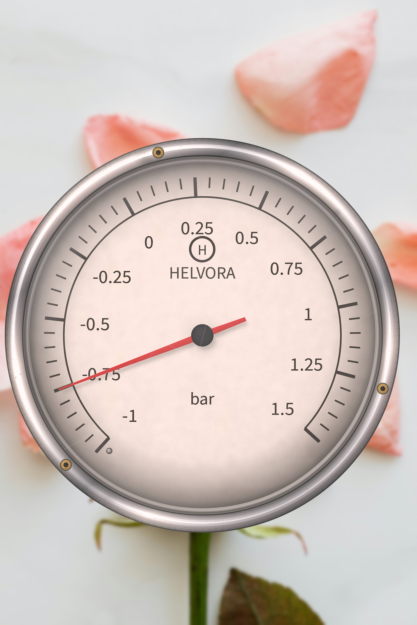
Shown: {"value": -0.75, "unit": "bar"}
